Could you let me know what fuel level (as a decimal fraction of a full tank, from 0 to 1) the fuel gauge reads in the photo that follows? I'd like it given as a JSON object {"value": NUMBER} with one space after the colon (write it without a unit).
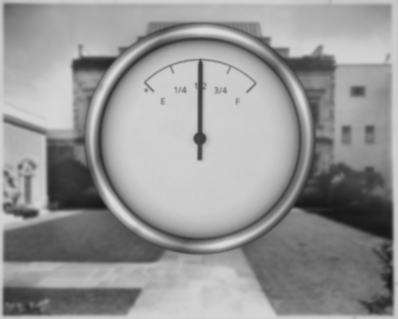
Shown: {"value": 0.5}
